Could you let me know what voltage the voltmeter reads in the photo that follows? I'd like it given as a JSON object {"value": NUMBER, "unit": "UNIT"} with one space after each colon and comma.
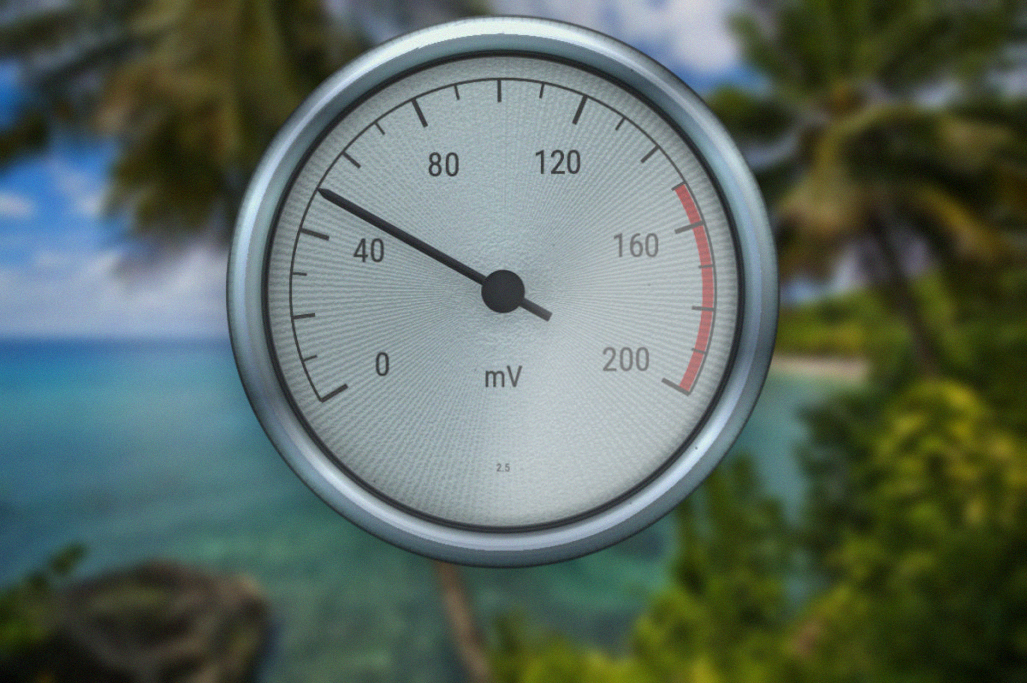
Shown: {"value": 50, "unit": "mV"}
